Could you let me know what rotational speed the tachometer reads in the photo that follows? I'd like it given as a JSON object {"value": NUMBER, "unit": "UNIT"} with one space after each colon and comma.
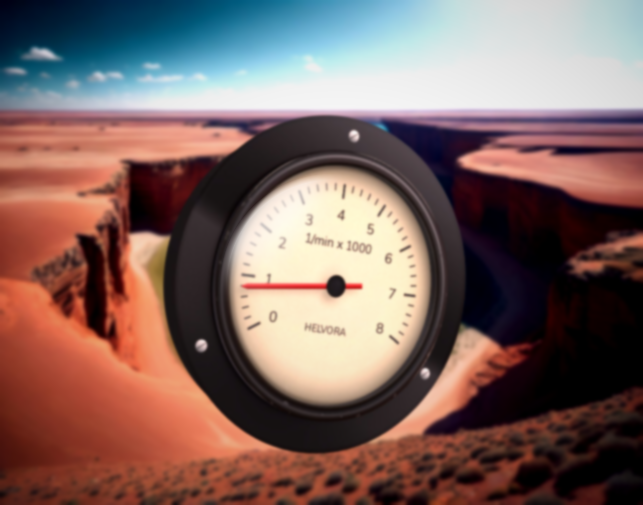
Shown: {"value": 800, "unit": "rpm"}
